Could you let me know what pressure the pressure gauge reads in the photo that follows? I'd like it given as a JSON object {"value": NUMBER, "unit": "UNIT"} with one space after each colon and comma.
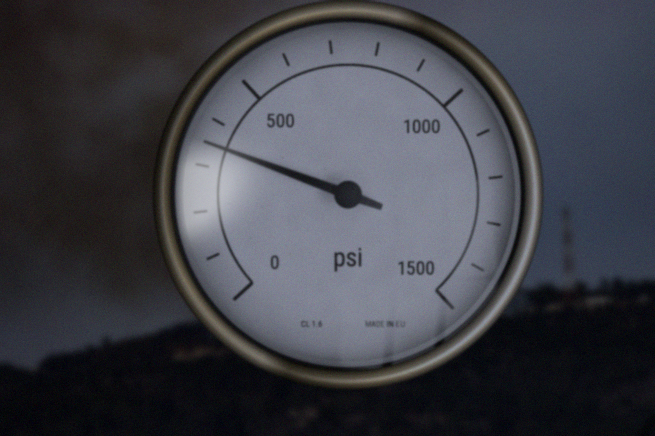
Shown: {"value": 350, "unit": "psi"}
